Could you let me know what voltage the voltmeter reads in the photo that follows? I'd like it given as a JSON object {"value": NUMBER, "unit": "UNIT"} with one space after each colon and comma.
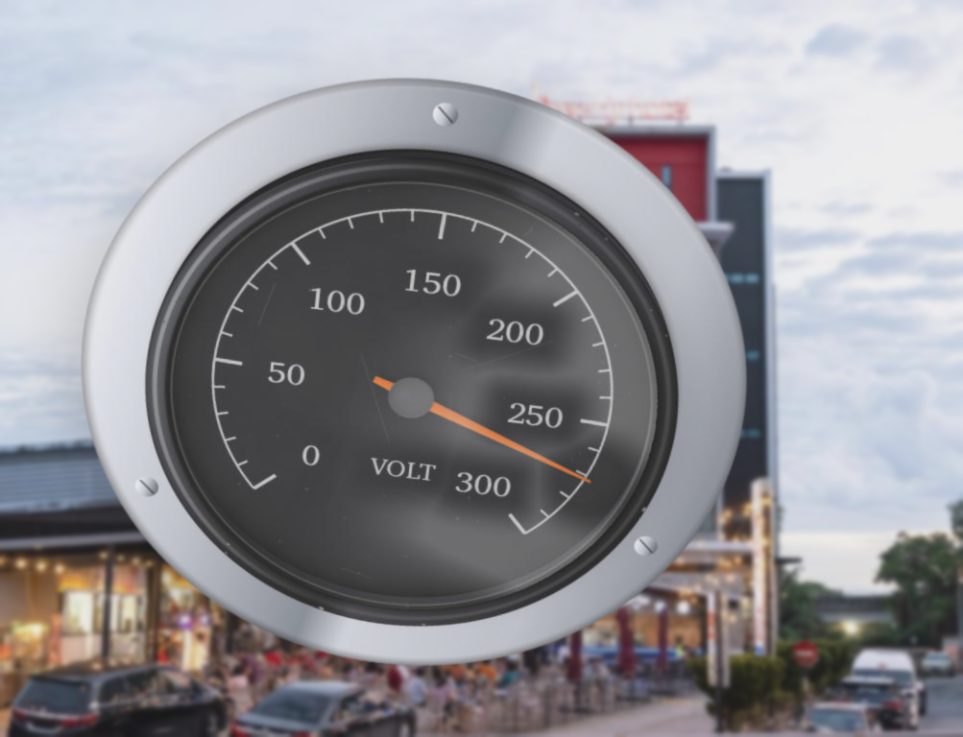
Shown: {"value": 270, "unit": "V"}
